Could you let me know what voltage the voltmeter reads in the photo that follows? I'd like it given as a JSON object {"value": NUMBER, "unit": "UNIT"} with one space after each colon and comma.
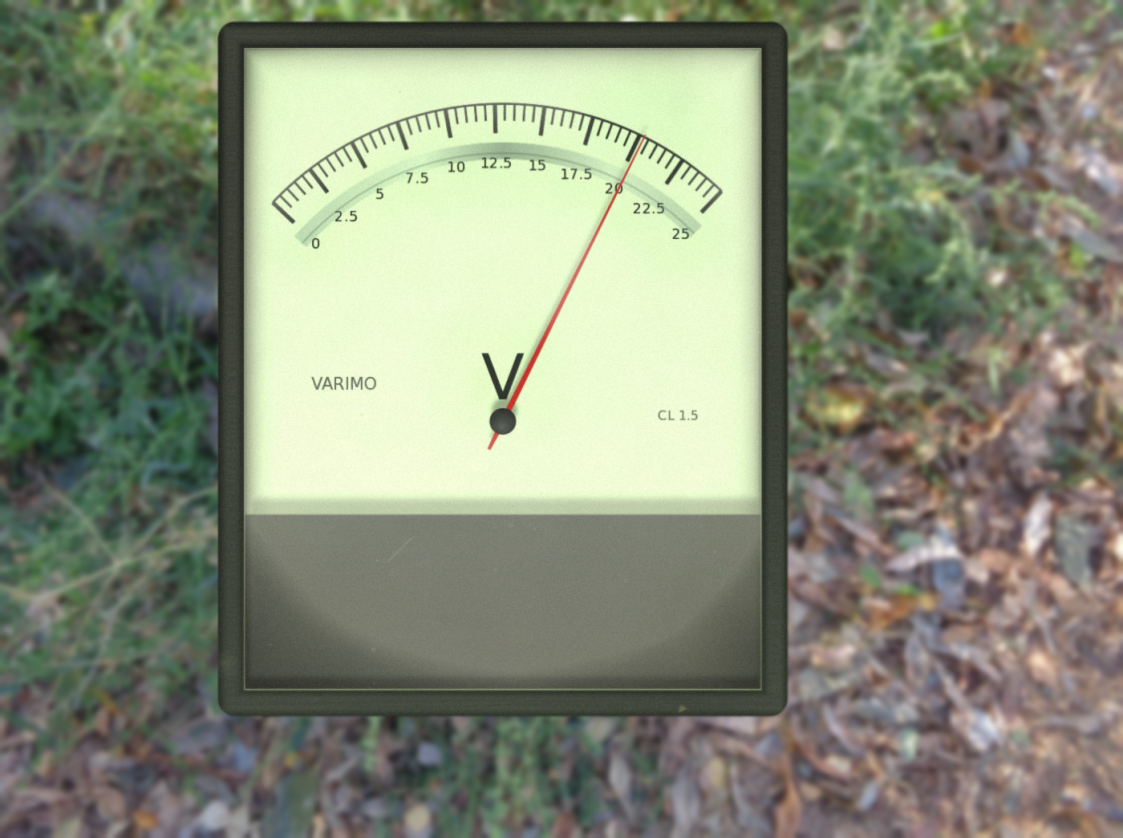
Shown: {"value": 20.25, "unit": "V"}
